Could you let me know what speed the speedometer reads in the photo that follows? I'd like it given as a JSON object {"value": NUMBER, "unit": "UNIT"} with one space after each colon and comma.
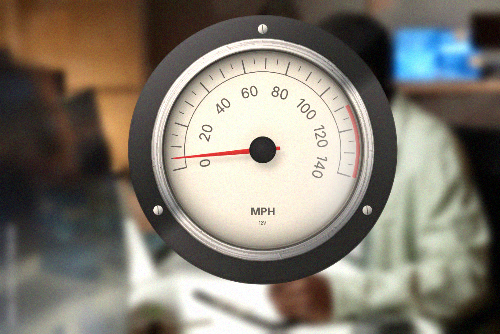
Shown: {"value": 5, "unit": "mph"}
